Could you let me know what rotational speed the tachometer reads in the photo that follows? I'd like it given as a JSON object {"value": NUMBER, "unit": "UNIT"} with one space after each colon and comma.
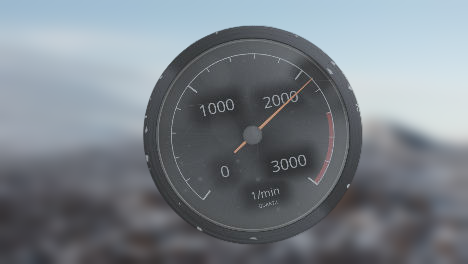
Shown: {"value": 2100, "unit": "rpm"}
